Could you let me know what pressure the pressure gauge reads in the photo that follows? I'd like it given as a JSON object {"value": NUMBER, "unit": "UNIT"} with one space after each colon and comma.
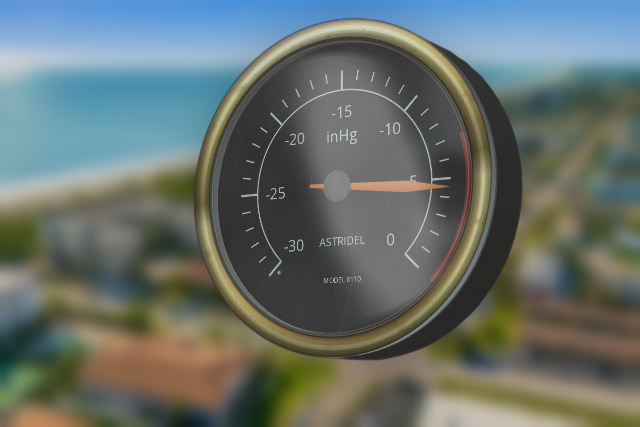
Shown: {"value": -4.5, "unit": "inHg"}
